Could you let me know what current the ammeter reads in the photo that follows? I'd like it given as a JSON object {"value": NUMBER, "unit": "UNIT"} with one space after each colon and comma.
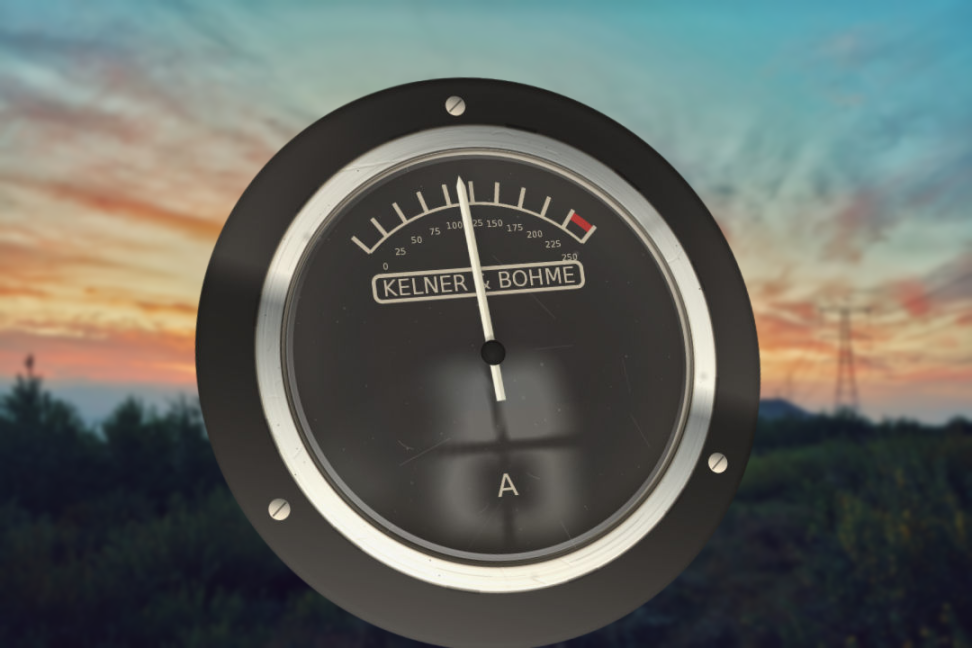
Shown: {"value": 112.5, "unit": "A"}
